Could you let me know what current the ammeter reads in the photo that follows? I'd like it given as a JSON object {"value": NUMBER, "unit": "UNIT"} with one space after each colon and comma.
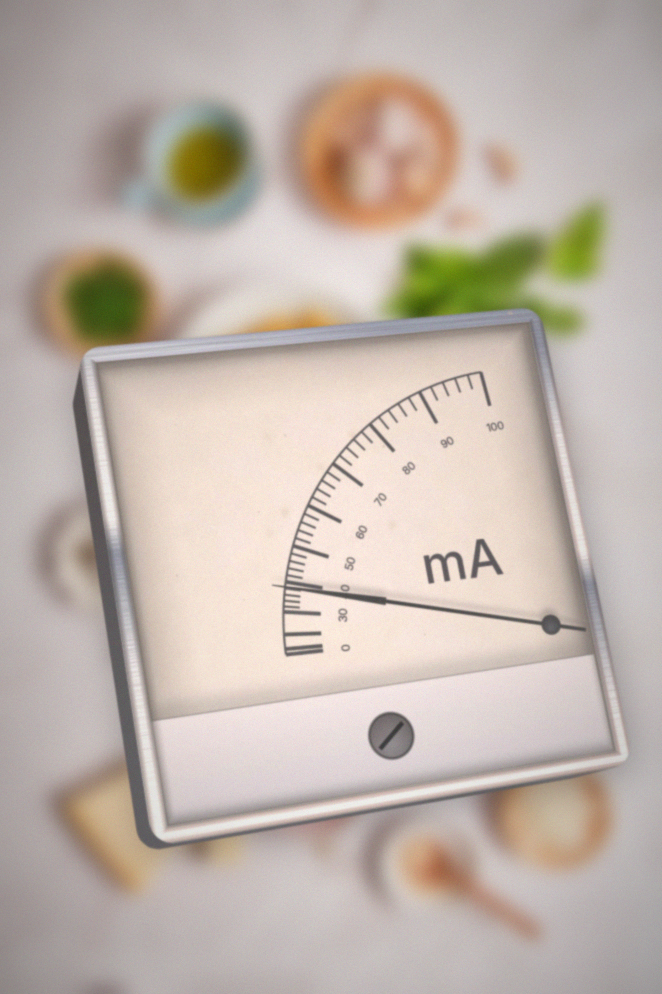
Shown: {"value": 38, "unit": "mA"}
